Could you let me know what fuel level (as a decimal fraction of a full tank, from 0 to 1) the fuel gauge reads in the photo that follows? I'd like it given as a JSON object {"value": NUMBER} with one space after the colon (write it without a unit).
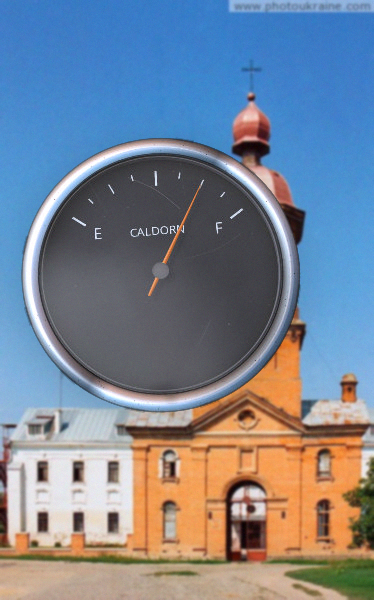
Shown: {"value": 0.75}
